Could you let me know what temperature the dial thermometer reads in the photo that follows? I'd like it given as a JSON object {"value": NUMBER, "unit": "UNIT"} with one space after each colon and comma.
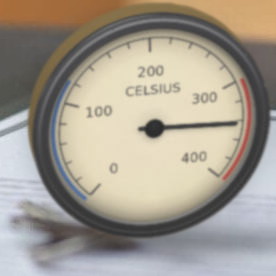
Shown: {"value": 340, "unit": "°C"}
